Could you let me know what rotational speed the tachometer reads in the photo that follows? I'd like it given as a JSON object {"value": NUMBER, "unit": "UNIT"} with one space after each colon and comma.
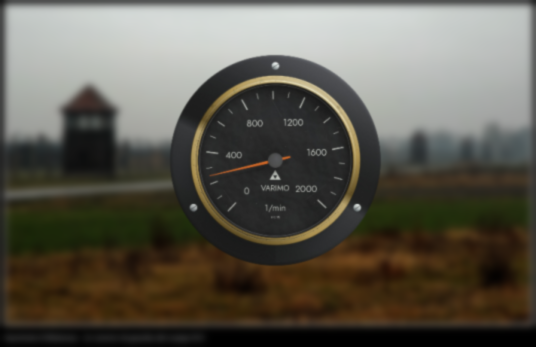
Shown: {"value": 250, "unit": "rpm"}
